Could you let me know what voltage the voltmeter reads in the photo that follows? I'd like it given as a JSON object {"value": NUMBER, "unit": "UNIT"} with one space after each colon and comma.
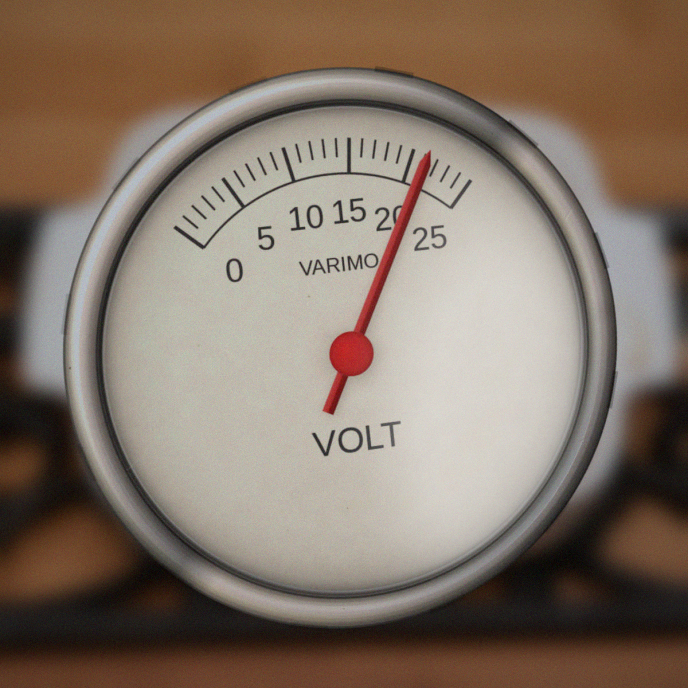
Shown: {"value": 21, "unit": "V"}
